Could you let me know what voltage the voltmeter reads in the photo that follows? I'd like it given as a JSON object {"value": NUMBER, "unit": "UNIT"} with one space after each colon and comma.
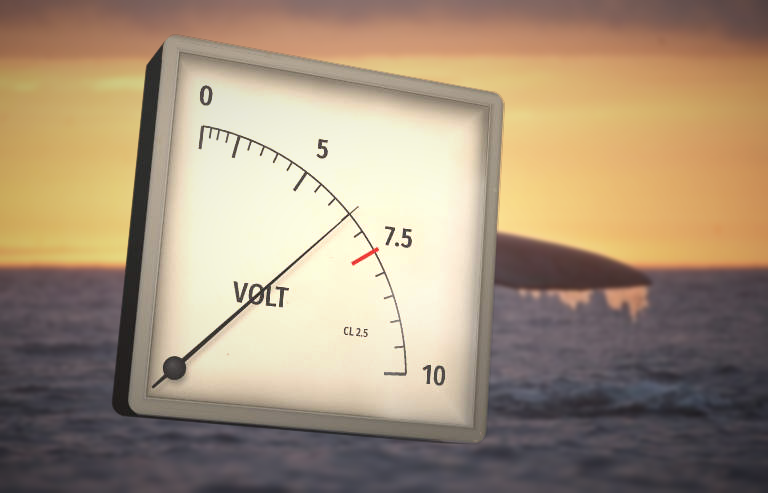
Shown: {"value": 6.5, "unit": "V"}
